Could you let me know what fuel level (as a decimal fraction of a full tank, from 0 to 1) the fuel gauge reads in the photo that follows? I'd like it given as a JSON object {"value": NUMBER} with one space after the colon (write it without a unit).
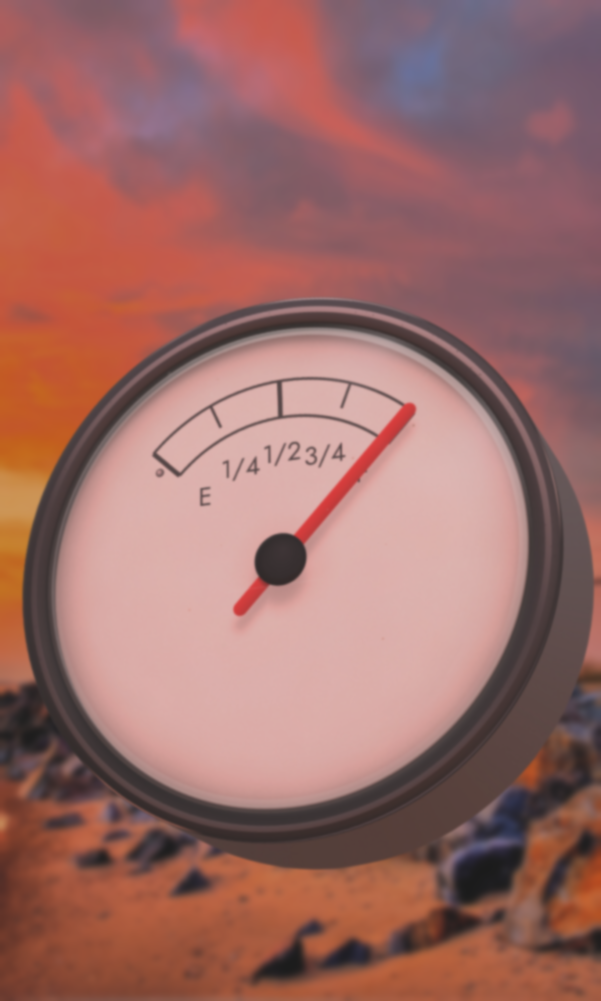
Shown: {"value": 1}
